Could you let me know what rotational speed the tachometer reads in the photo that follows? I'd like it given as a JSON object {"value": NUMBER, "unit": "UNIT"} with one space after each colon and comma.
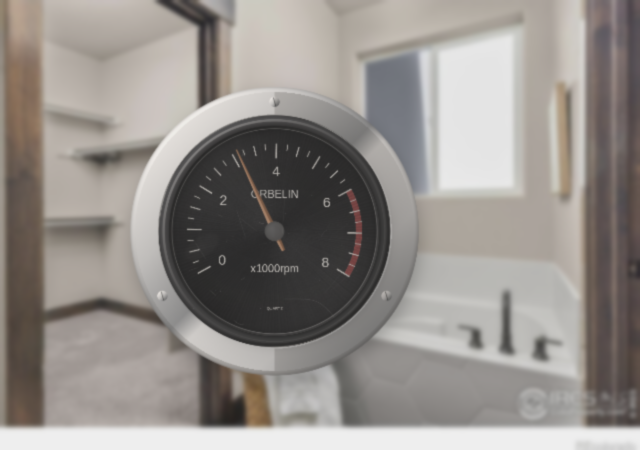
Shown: {"value": 3125, "unit": "rpm"}
